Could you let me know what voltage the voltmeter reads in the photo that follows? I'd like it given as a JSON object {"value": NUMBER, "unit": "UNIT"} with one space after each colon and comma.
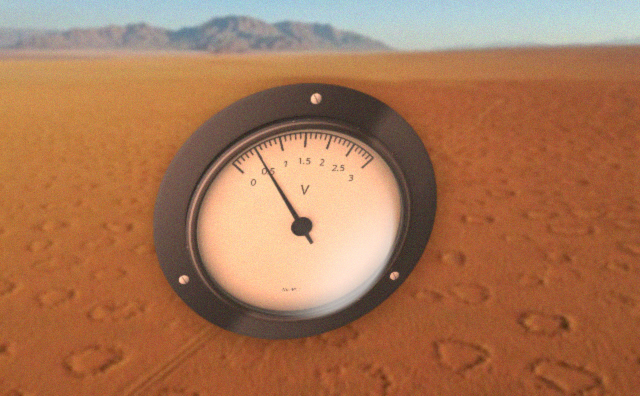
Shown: {"value": 0.5, "unit": "V"}
